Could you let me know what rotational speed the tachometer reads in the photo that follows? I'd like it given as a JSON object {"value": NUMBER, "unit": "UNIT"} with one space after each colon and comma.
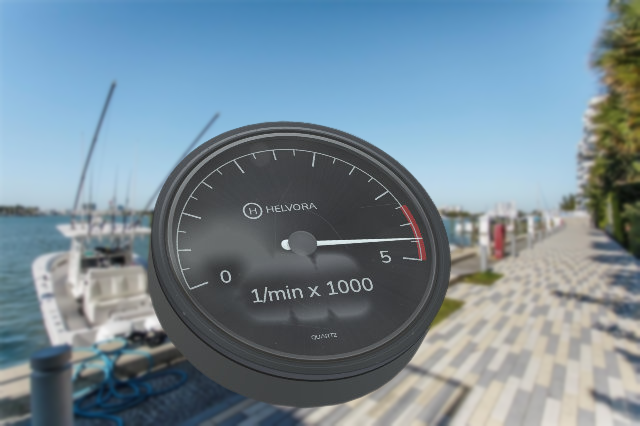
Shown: {"value": 4750, "unit": "rpm"}
